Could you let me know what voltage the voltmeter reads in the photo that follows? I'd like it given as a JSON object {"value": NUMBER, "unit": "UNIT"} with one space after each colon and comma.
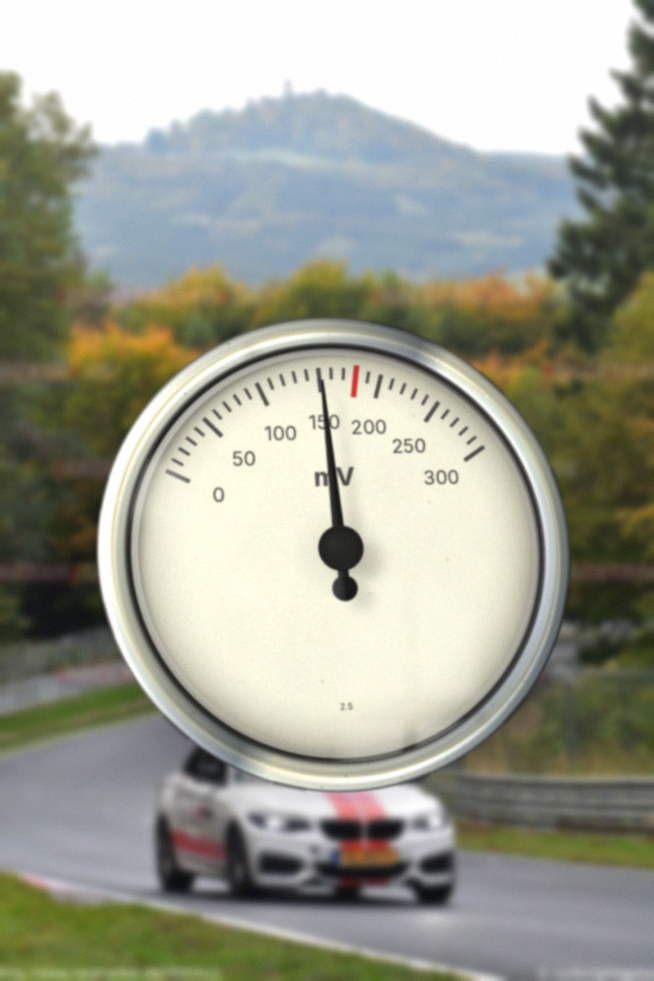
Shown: {"value": 150, "unit": "mV"}
